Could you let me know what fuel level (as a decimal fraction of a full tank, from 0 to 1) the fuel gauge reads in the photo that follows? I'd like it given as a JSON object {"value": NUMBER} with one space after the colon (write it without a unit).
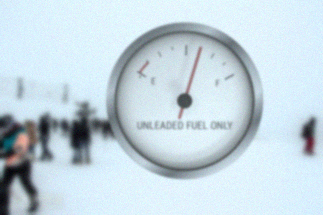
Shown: {"value": 0.625}
